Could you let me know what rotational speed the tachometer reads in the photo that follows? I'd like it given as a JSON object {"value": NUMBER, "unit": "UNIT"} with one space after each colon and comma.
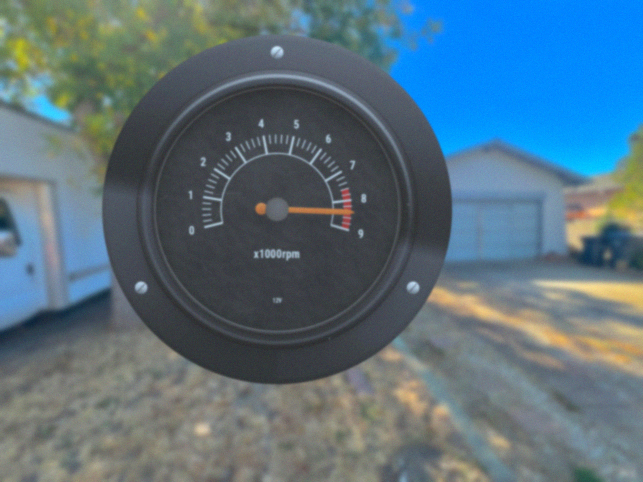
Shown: {"value": 8400, "unit": "rpm"}
